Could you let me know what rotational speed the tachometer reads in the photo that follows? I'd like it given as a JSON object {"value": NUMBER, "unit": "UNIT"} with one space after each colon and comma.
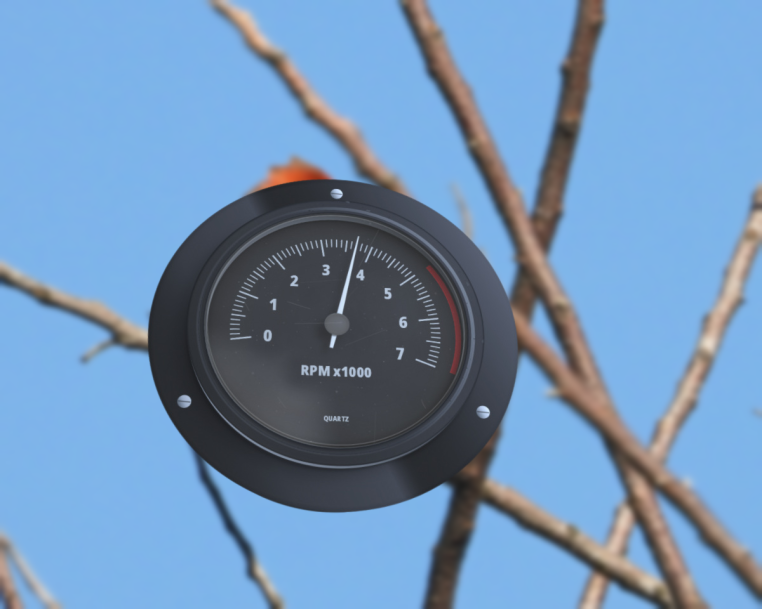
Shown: {"value": 3700, "unit": "rpm"}
